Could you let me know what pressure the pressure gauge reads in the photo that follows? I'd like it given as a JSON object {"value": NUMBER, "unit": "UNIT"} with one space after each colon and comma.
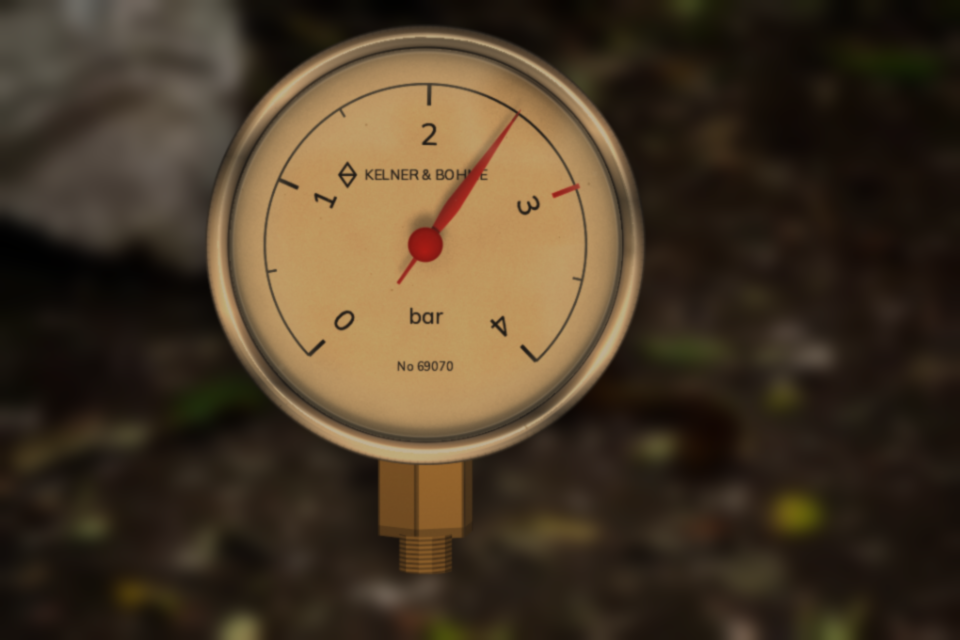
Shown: {"value": 2.5, "unit": "bar"}
